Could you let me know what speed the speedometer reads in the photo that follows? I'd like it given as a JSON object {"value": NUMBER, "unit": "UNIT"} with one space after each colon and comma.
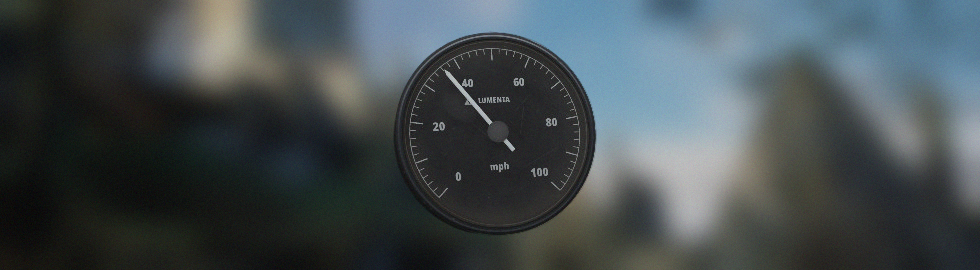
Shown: {"value": 36, "unit": "mph"}
